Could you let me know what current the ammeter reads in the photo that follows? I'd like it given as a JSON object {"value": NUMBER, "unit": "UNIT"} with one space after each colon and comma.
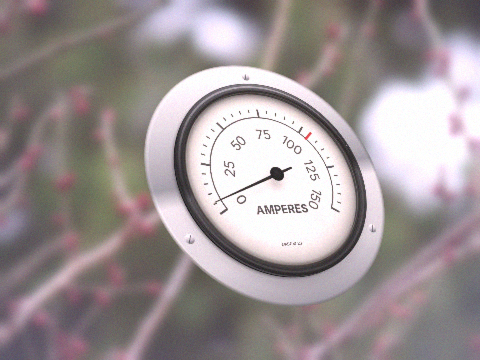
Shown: {"value": 5, "unit": "A"}
